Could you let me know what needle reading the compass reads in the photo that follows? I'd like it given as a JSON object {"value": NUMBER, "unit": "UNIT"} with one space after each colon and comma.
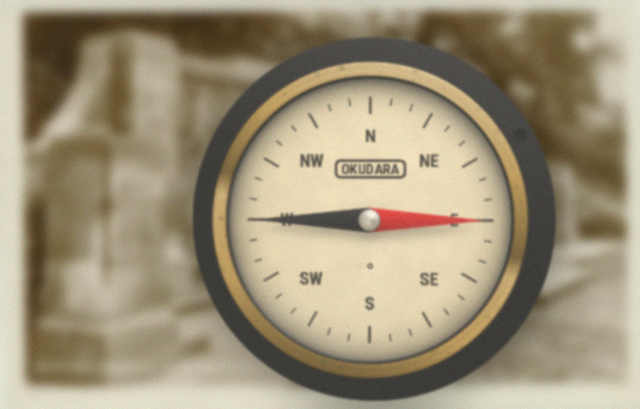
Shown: {"value": 90, "unit": "°"}
